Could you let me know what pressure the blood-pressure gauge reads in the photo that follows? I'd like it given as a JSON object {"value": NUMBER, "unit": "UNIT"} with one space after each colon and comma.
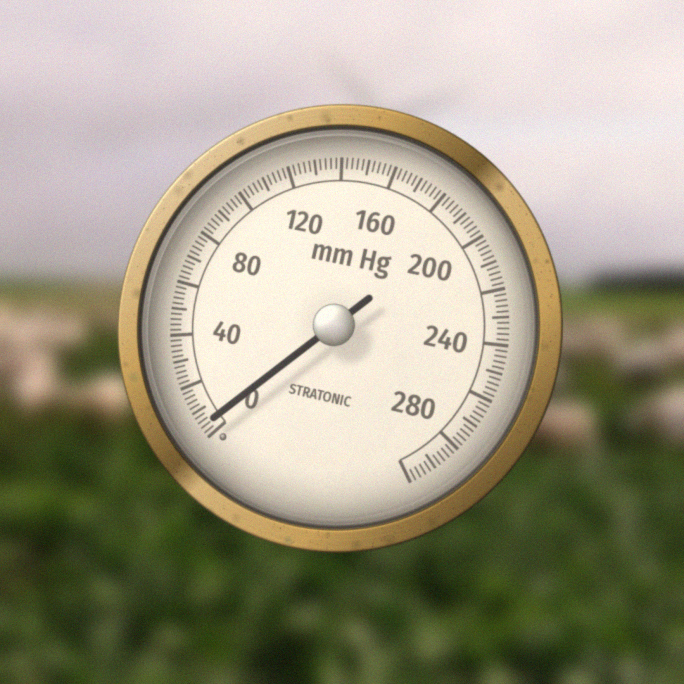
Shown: {"value": 4, "unit": "mmHg"}
